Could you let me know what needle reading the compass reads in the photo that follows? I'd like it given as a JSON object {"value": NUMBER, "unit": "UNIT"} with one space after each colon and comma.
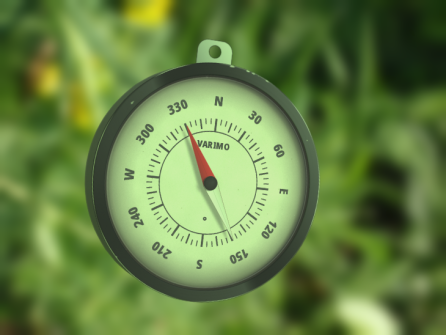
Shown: {"value": 330, "unit": "°"}
